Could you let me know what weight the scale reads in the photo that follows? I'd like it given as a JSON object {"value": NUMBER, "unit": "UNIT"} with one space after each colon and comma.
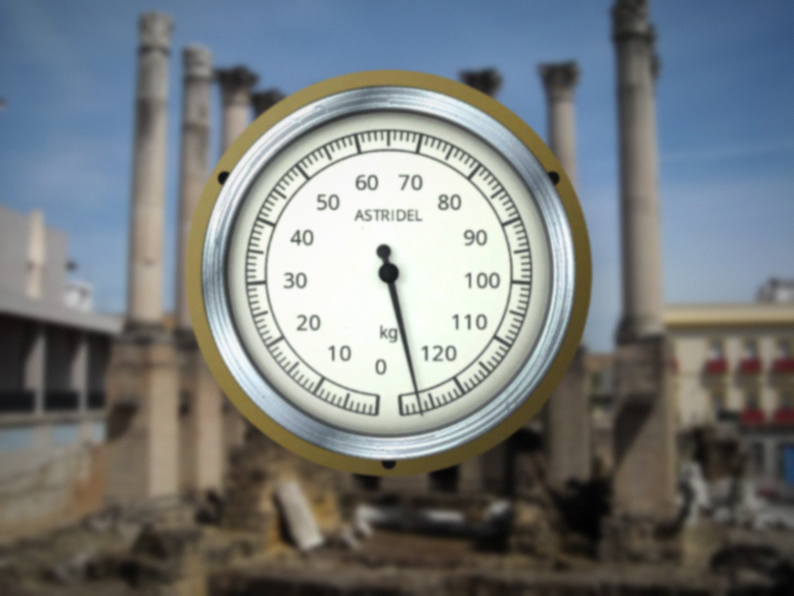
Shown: {"value": 127, "unit": "kg"}
